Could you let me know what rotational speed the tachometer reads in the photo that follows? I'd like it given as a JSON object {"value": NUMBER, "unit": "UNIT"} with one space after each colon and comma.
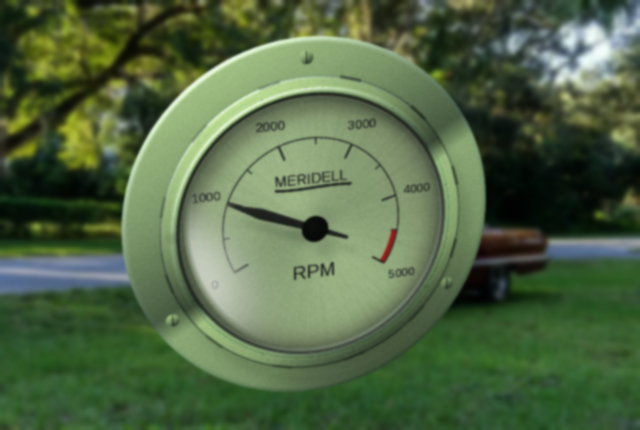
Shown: {"value": 1000, "unit": "rpm"}
